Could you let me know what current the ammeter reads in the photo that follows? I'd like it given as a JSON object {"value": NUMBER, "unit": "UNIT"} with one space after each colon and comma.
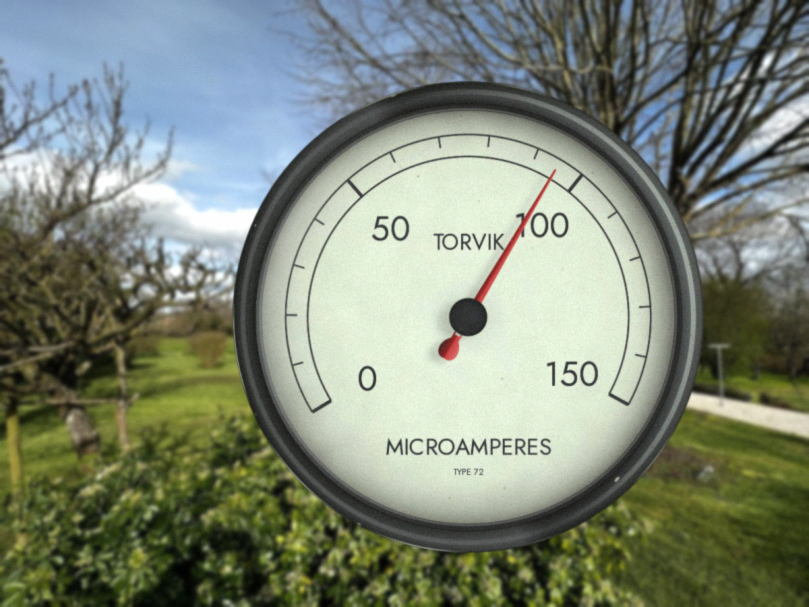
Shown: {"value": 95, "unit": "µA"}
